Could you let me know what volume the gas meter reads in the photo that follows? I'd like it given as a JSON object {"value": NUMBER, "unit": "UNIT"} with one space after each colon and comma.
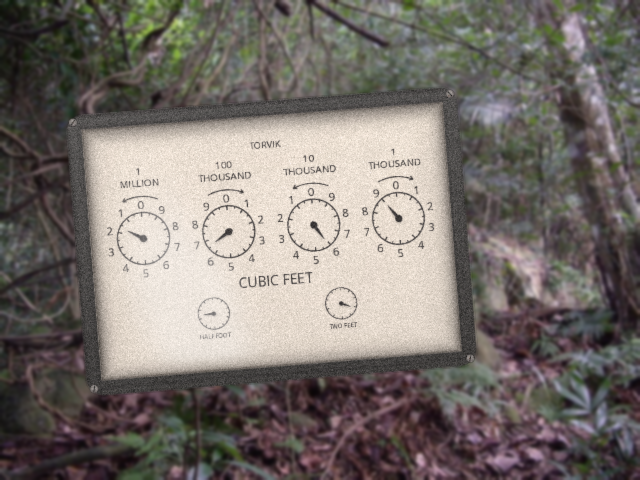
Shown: {"value": 165900, "unit": "ft³"}
